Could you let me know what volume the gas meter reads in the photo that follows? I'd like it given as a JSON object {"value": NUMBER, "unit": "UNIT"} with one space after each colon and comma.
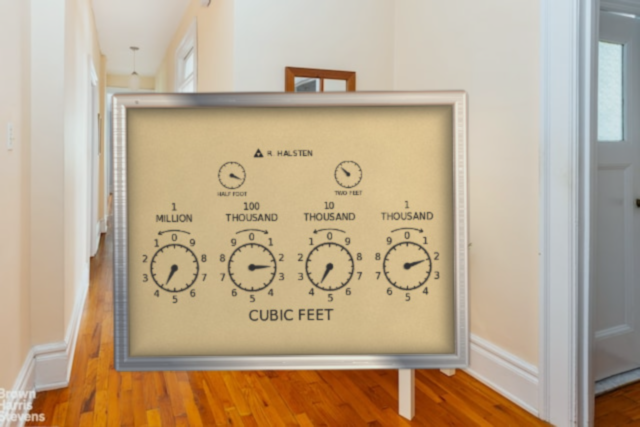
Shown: {"value": 424200, "unit": "ft³"}
